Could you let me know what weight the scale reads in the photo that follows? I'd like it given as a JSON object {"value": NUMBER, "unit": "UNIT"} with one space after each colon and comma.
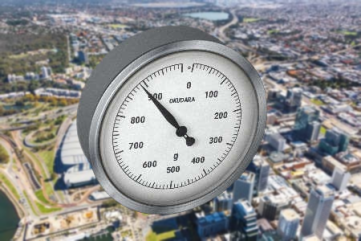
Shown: {"value": 890, "unit": "g"}
